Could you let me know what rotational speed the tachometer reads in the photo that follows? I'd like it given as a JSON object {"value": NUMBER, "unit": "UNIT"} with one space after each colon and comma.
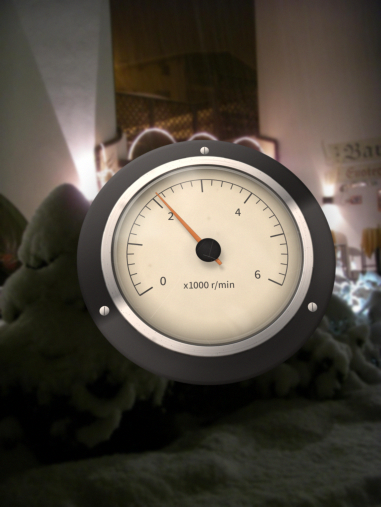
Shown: {"value": 2100, "unit": "rpm"}
